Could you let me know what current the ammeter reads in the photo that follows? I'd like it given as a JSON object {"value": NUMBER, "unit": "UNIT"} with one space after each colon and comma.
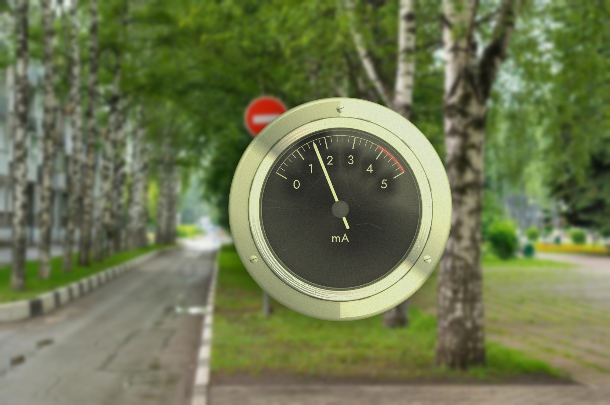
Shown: {"value": 1.6, "unit": "mA"}
